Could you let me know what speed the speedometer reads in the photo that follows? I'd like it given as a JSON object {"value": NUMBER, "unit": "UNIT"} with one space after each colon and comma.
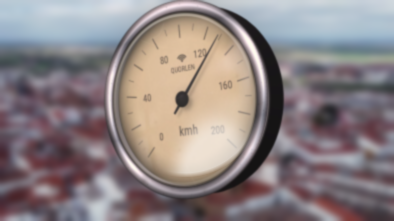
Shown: {"value": 130, "unit": "km/h"}
